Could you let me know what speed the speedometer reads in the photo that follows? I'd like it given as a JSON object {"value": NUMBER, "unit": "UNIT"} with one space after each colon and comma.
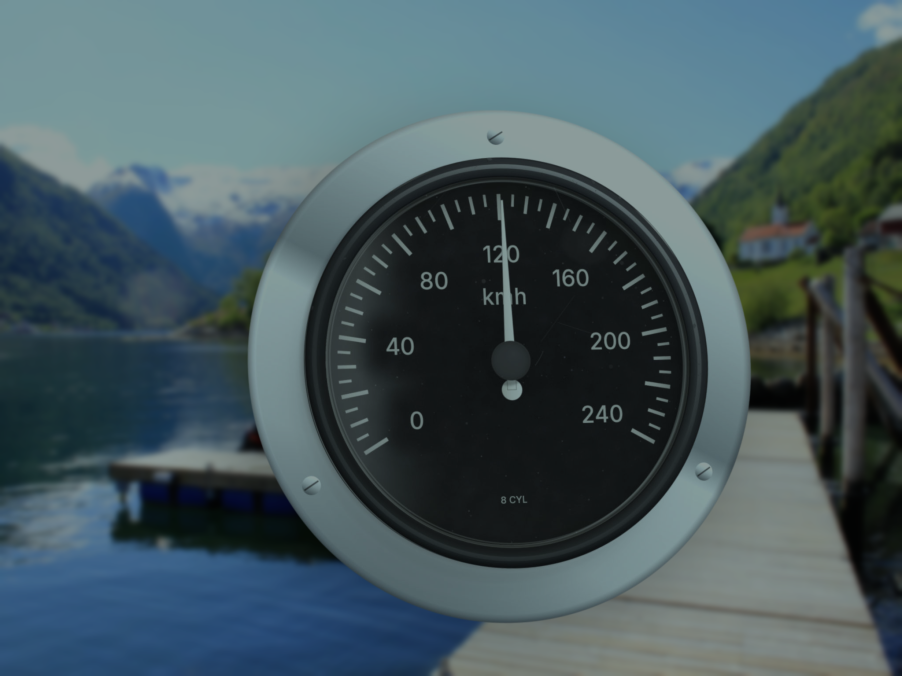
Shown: {"value": 120, "unit": "km/h"}
